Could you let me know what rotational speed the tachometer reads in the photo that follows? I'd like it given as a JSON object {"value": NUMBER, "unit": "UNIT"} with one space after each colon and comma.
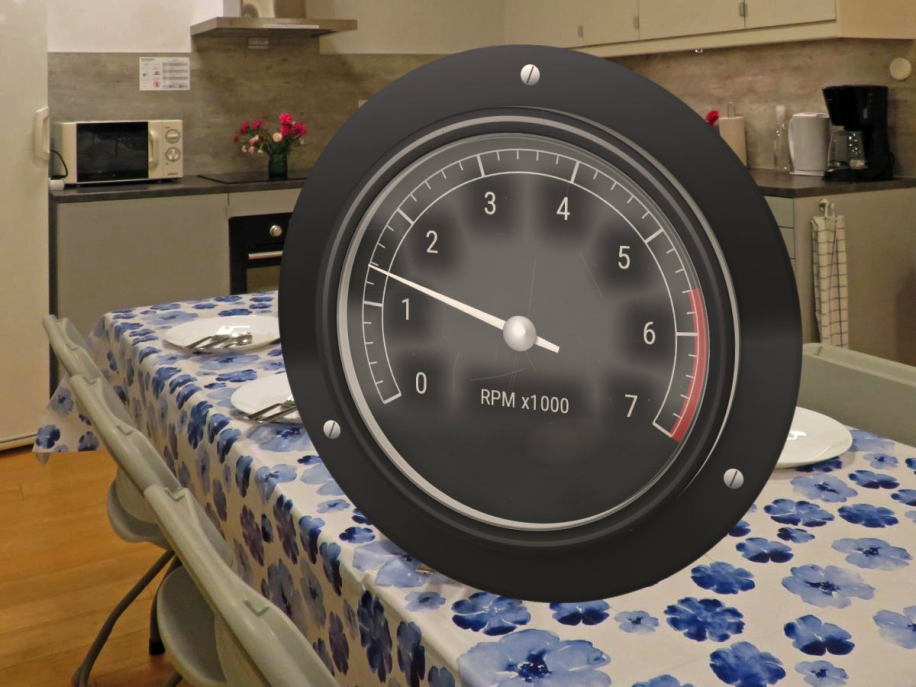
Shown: {"value": 1400, "unit": "rpm"}
